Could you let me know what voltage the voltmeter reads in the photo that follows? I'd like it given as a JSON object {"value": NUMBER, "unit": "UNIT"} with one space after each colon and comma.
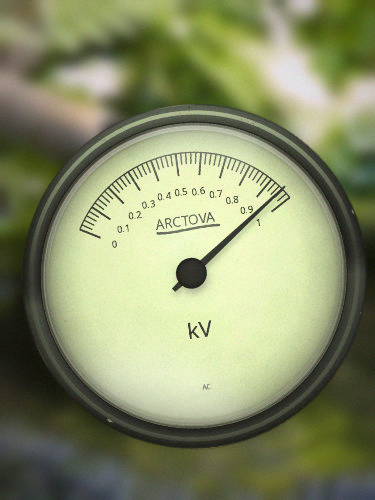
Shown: {"value": 0.96, "unit": "kV"}
